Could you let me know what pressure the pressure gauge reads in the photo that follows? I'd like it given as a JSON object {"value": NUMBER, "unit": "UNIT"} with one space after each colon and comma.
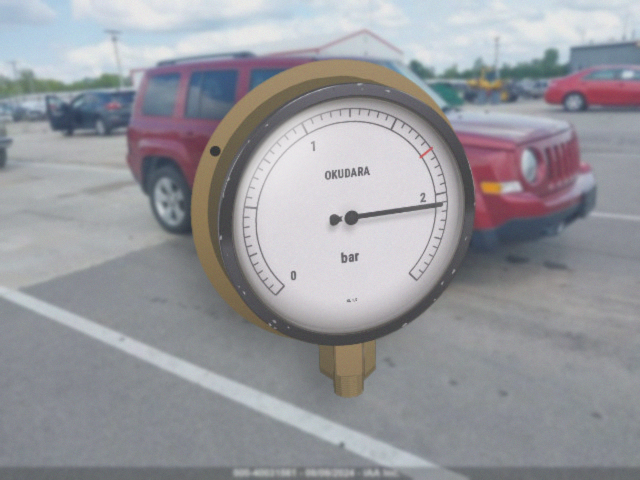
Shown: {"value": 2.05, "unit": "bar"}
